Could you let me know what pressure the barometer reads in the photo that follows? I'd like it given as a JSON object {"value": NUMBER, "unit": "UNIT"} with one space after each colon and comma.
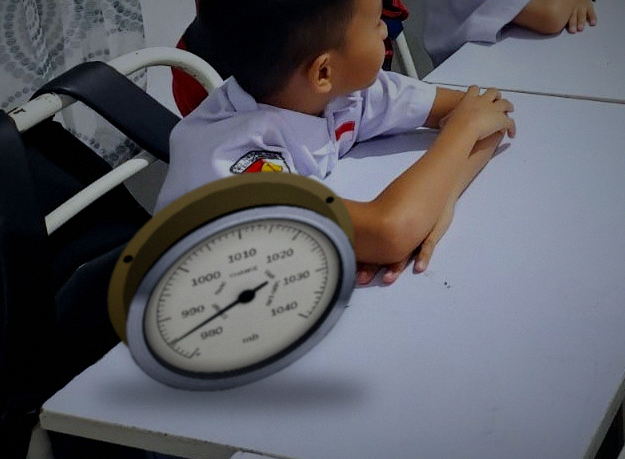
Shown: {"value": 985, "unit": "mbar"}
